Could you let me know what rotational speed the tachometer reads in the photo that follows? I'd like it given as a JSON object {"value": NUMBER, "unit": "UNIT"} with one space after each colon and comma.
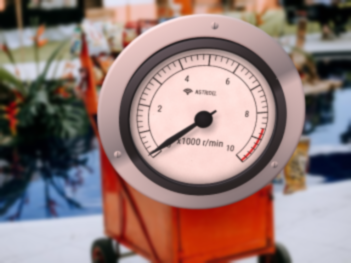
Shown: {"value": 200, "unit": "rpm"}
